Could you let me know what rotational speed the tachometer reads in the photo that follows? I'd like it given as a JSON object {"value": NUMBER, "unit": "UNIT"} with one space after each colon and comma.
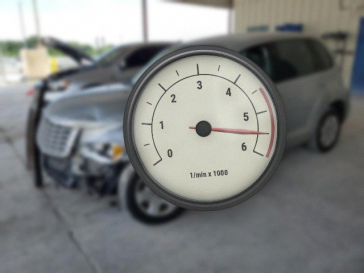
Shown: {"value": 5500, "unit": "rpm"}
